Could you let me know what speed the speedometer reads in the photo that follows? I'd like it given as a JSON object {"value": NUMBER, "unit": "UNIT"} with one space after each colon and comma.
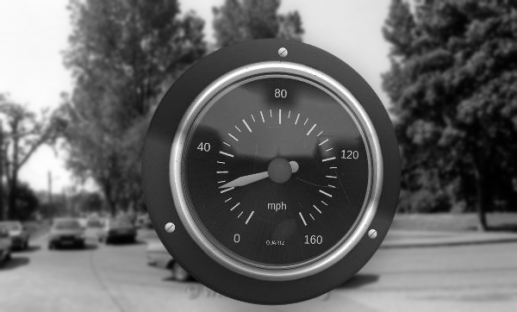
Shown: {"value": 22.5, "unit": "mph"}
